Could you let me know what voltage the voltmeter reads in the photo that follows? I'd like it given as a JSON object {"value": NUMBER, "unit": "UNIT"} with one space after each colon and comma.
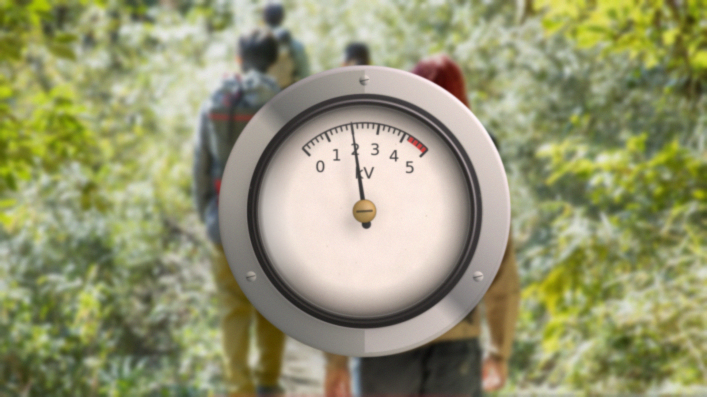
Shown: {"value": 2, "unit": "kV"}
